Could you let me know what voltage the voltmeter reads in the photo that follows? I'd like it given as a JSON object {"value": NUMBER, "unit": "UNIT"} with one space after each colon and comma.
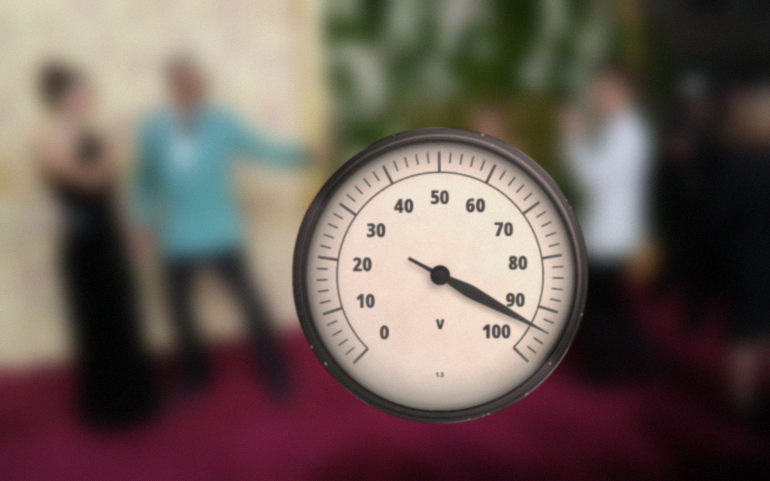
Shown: {"value": 94, "unit": "V"}
